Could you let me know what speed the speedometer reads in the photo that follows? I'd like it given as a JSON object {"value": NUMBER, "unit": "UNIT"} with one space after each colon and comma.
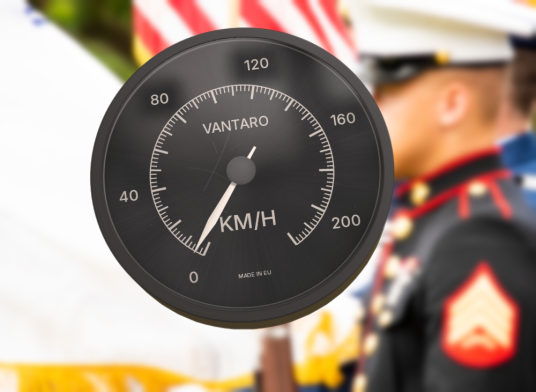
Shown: {"value": 4, "unit": "km/h"}
